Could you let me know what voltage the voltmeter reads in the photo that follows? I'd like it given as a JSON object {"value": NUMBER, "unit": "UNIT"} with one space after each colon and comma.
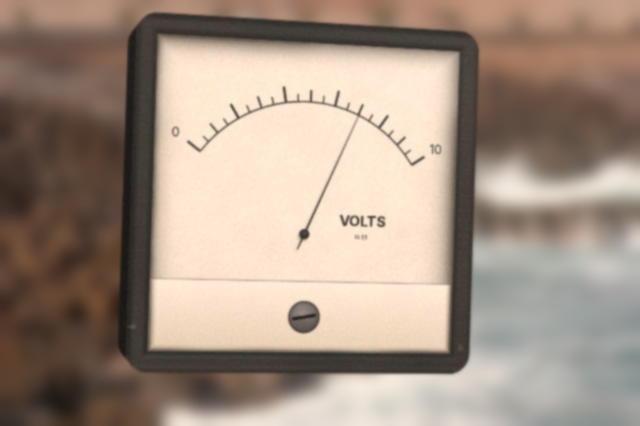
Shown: {"value": 7, "unit": "V"}
